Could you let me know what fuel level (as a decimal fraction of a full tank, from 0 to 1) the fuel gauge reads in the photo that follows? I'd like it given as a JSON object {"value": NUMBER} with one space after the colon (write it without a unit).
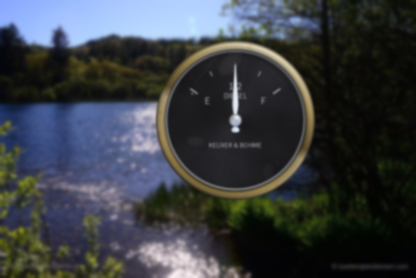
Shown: {"value": 0.5}
